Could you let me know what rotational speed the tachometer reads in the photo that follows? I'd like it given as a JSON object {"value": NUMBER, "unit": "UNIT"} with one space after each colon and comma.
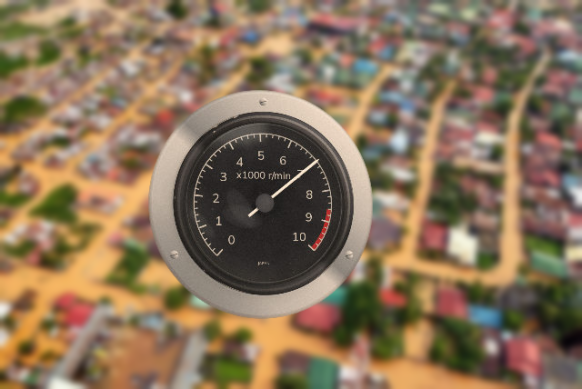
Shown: {"value": 7000, "unit": "rpm"}
